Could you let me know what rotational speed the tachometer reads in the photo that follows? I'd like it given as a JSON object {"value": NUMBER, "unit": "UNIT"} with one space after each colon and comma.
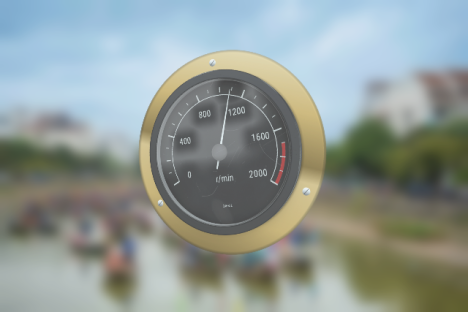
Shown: {"value": 1100, "unit": "rpm"}
